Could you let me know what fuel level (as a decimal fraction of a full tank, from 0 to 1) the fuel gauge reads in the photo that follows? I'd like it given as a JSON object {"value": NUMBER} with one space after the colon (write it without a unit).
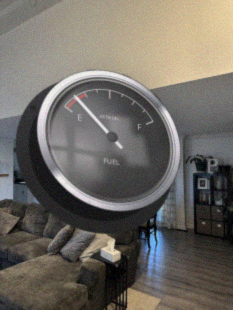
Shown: {"value": 0.125}
